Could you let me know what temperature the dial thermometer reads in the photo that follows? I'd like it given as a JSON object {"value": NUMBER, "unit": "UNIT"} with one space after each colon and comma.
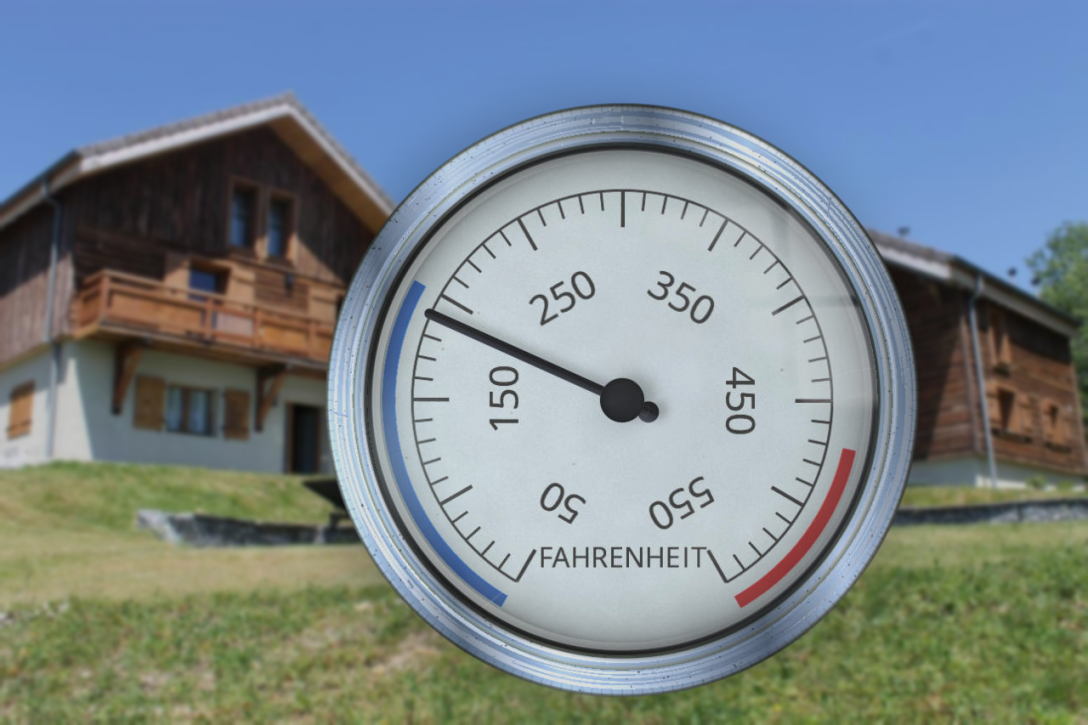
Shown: {"value": 190, "unit": "°F"}
